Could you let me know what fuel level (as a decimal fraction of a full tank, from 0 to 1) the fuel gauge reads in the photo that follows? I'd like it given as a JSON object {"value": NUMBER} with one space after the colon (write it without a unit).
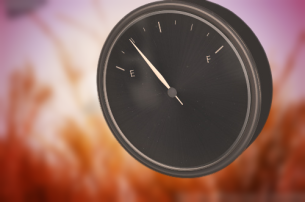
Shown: {"value": 0.25}
